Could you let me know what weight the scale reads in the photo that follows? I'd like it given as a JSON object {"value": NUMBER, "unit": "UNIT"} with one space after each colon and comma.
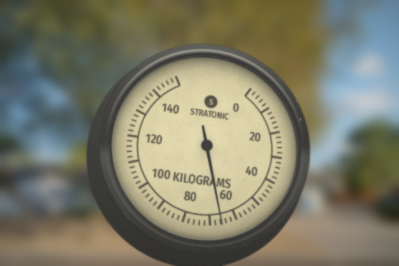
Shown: {"value": 66, "unit": "kg"}
